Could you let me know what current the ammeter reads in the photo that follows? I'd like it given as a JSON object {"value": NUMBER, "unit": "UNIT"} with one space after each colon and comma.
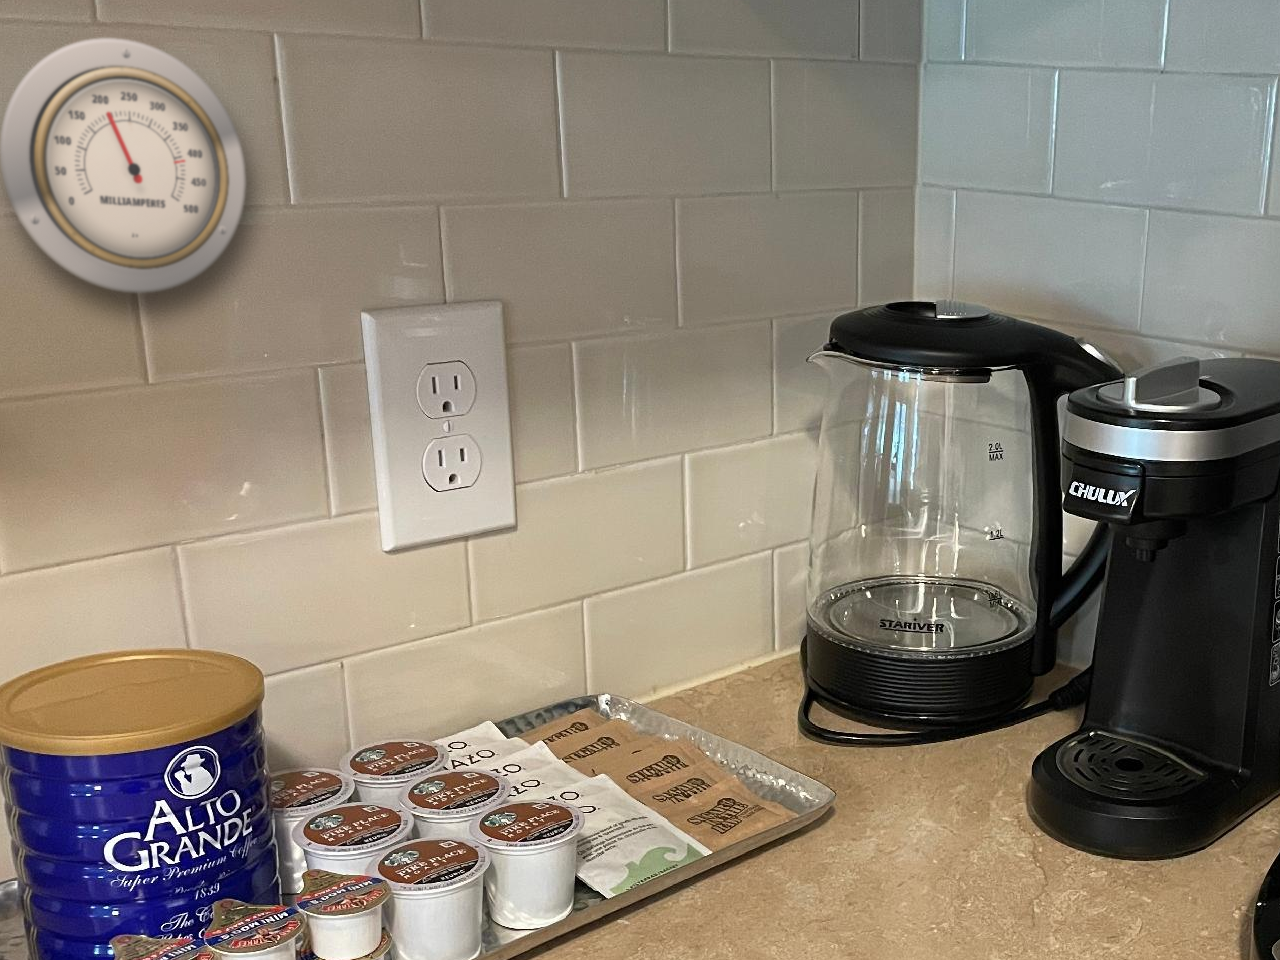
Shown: {"value": 200, "unit": "mA"}
